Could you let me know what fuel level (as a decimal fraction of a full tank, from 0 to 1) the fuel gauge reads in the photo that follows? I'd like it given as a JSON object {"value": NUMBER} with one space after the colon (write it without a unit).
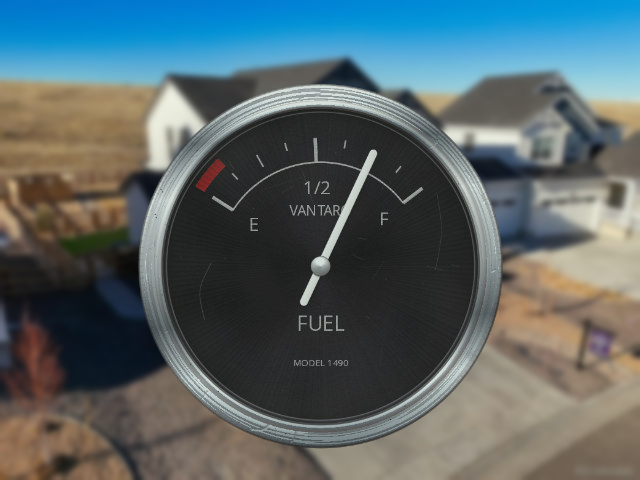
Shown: {"value": 0.75}
